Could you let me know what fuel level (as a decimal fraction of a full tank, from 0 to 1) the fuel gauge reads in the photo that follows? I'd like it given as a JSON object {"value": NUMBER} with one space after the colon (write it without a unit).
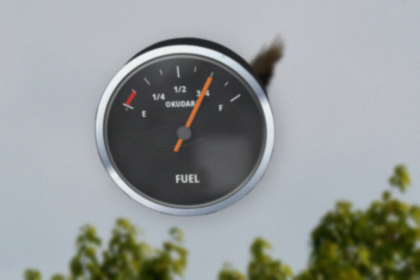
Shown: {"value": 0.75}
